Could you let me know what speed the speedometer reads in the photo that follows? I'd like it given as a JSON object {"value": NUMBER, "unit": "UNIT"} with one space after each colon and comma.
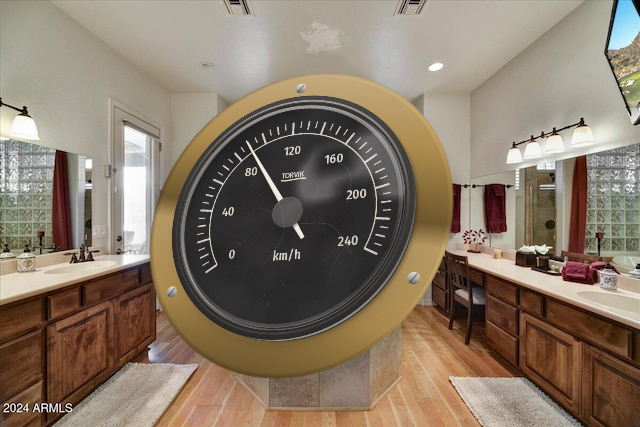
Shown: {"value": 90, "unit": "km/h"}
